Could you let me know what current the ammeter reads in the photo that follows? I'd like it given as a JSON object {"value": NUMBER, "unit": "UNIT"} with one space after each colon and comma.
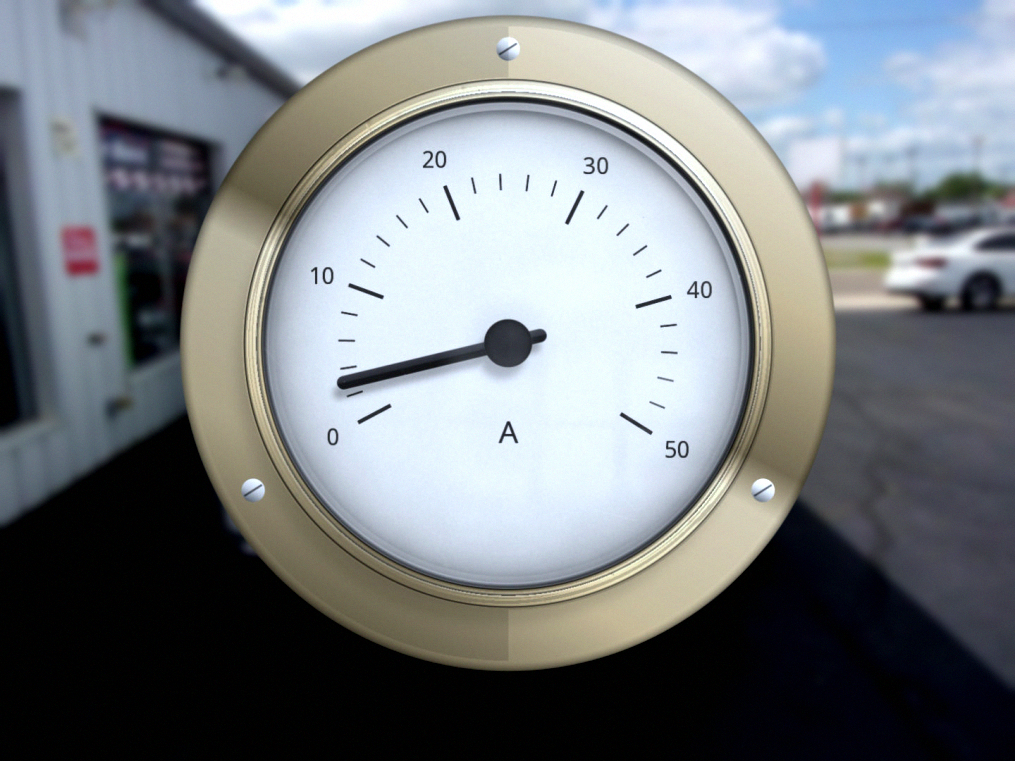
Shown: {"value": 3, "unit": "A"}
